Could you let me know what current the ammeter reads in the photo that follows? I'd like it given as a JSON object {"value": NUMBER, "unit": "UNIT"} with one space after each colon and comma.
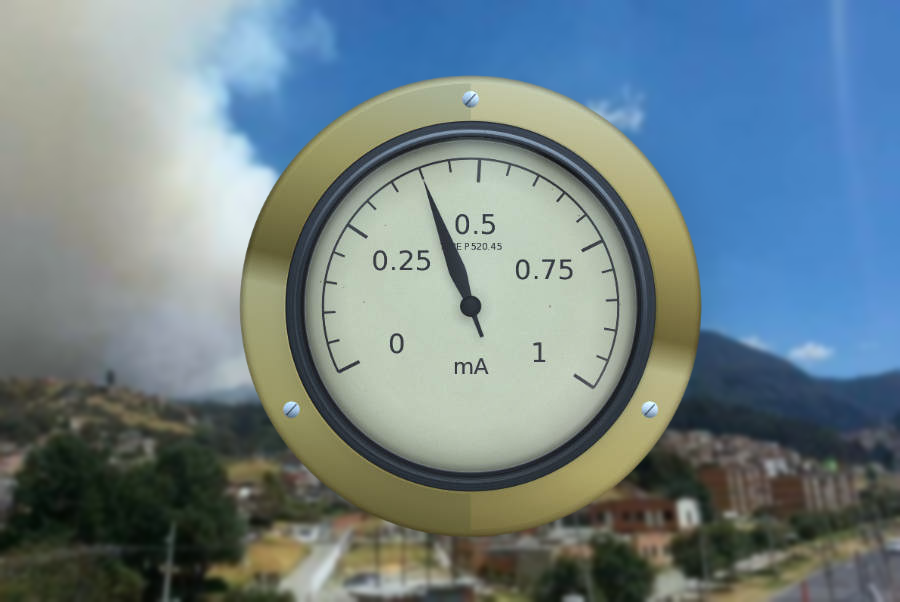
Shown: {"value": 0.4, "unit": "mA"}
